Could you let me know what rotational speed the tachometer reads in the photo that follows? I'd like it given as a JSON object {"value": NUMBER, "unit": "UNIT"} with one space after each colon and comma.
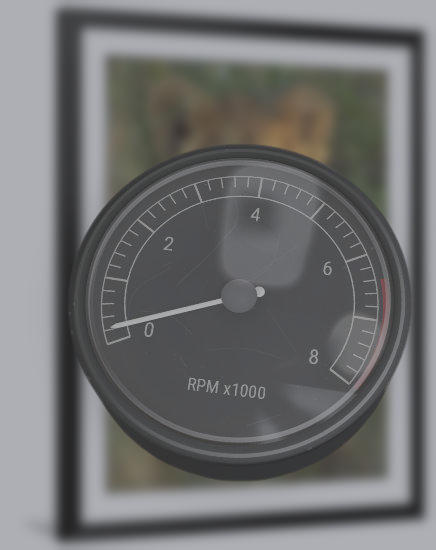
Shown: {"value": 200, "unit": "rpm"}
